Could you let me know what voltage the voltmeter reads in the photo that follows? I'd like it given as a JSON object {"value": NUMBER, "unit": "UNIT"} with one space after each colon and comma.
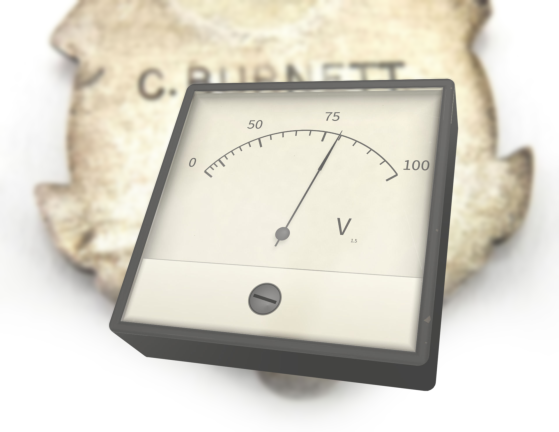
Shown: {"value": 80, "unit": "V"}
